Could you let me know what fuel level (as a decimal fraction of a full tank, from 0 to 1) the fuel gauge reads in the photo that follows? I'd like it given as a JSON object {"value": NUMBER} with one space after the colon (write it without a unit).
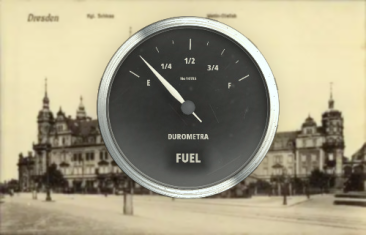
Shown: {"value": 0.125}
